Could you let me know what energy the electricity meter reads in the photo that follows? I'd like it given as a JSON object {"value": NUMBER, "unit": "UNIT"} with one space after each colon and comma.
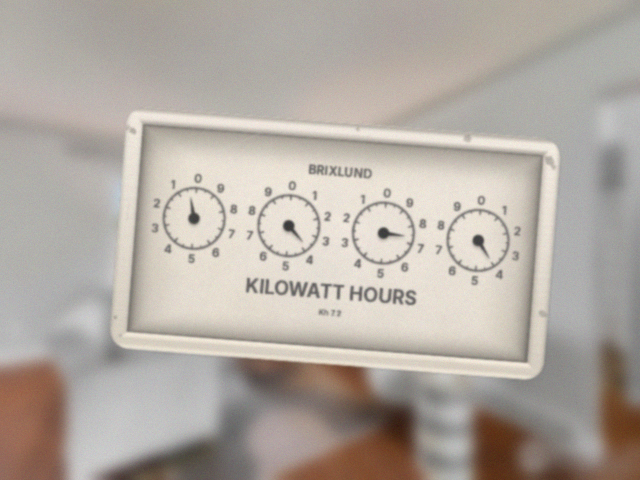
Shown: {"value": 374, "unit": "kWh"}
